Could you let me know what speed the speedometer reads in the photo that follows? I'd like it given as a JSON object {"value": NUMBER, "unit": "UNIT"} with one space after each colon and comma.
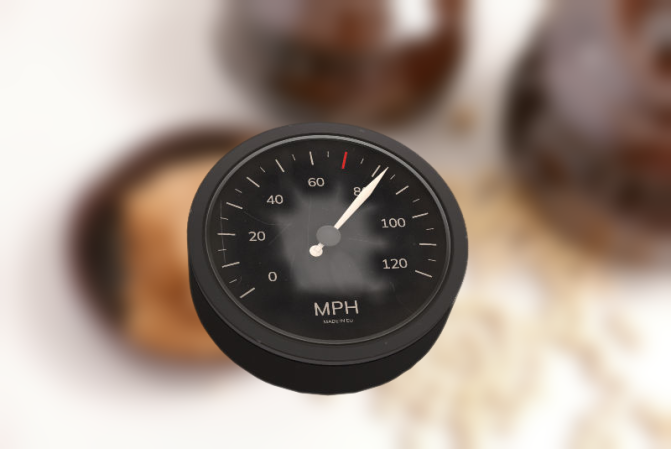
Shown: {"value": 82.5, "unit": "mph"}
